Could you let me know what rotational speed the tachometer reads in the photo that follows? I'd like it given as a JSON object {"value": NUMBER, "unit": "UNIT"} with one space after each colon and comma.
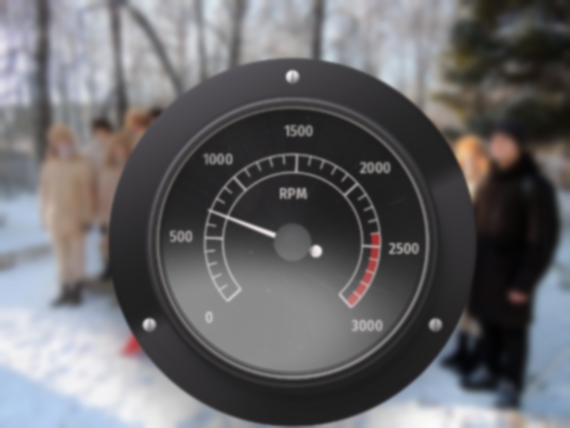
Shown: {"value": 700, "unit": "rpm"}
